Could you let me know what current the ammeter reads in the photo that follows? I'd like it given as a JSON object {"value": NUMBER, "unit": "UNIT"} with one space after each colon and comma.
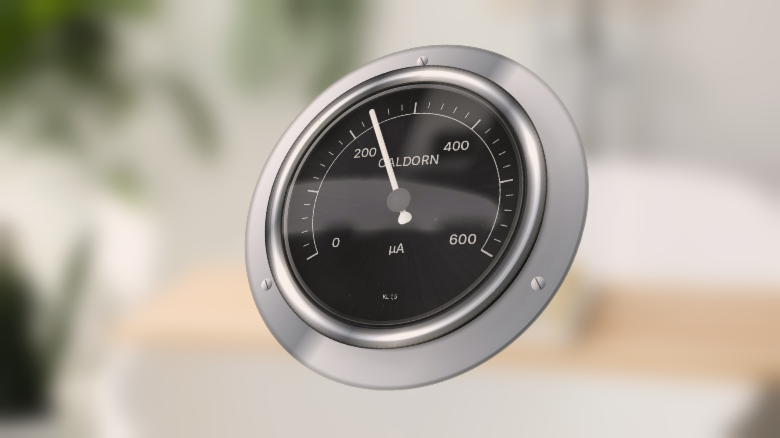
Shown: {"value": 240, "unit": "µA"}
